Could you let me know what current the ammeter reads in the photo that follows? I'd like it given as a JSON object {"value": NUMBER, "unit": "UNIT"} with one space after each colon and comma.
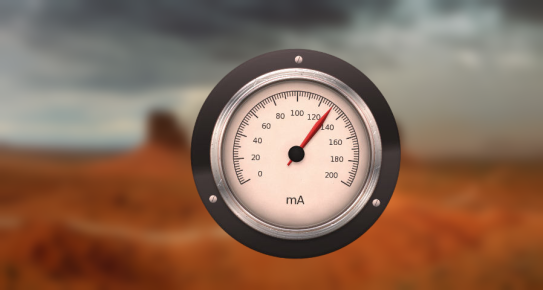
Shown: {"value": 130, "unit": "mA"}
